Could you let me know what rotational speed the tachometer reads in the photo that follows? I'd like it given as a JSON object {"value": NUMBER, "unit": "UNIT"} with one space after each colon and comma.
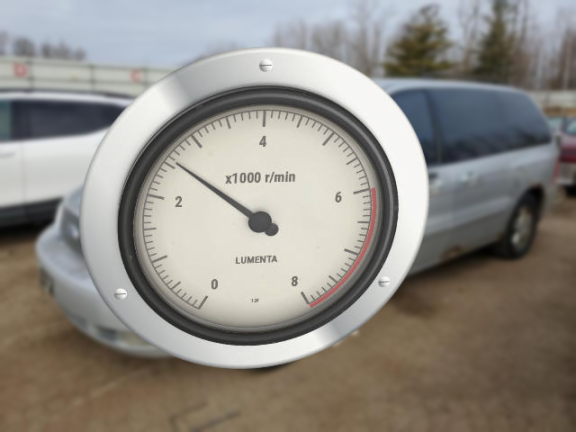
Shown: {"value": 2600, "unit": "rpm"}
